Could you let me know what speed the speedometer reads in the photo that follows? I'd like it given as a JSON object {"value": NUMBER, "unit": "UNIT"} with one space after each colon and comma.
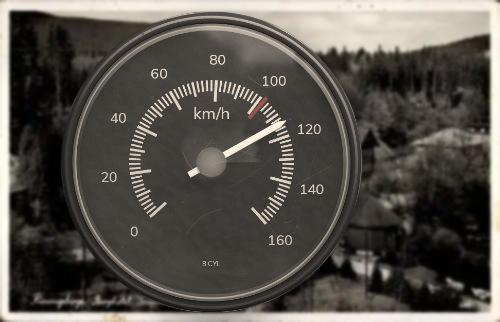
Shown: {"value": 114, "unit": "km/h"}
